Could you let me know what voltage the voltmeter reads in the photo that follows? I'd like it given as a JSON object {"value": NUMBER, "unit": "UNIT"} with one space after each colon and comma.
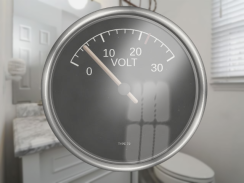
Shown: {"value": 5, "unit": "V"}
